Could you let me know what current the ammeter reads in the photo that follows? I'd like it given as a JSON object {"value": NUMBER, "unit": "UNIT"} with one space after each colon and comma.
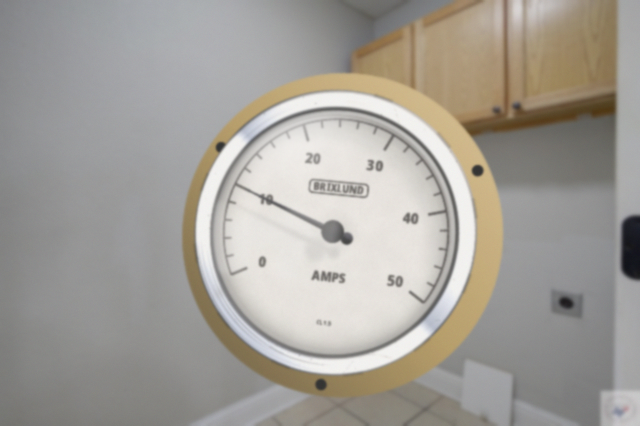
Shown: {"value": 10, "unit": "A"}
